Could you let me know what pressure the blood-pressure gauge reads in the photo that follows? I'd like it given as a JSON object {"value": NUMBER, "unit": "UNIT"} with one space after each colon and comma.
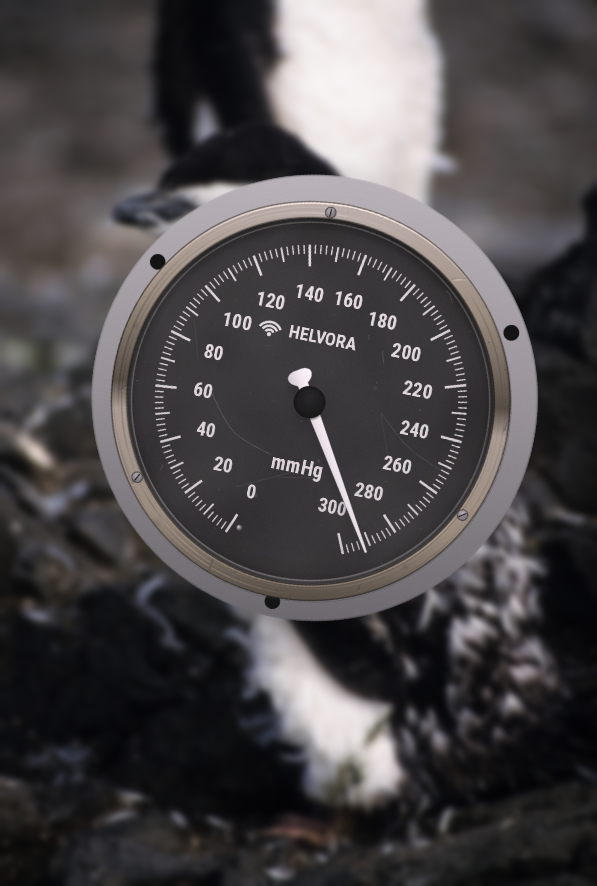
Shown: {"value": 292, "unit": "mmHg"}
